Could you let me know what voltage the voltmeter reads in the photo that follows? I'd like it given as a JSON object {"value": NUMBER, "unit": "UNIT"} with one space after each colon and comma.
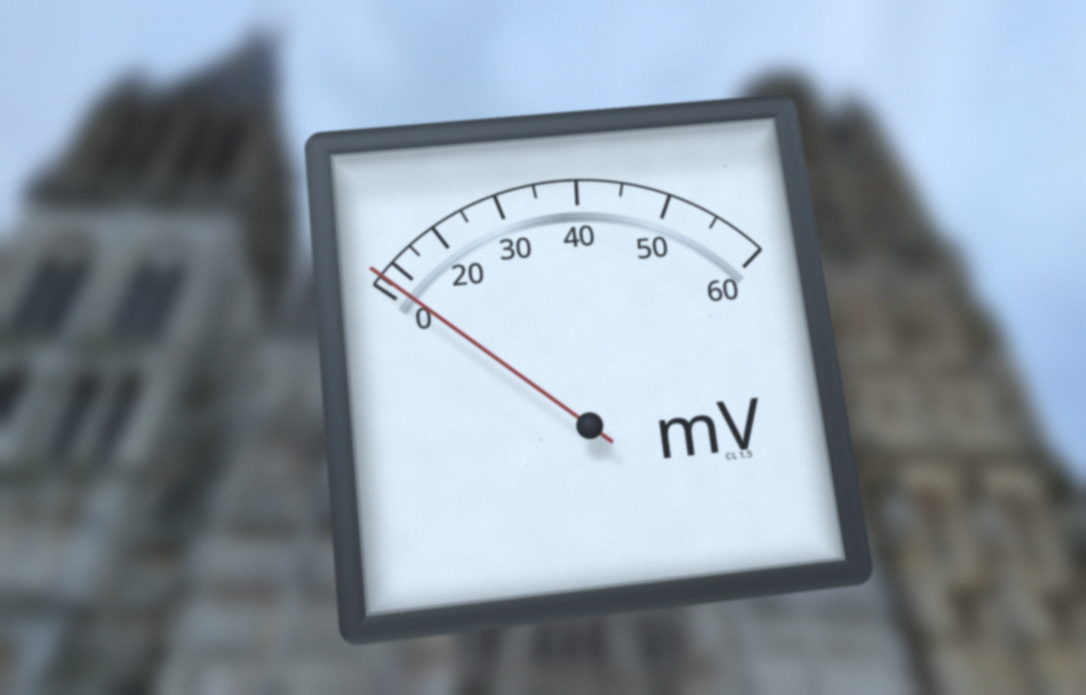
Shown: {"value": 5, "unit": "mV"}
